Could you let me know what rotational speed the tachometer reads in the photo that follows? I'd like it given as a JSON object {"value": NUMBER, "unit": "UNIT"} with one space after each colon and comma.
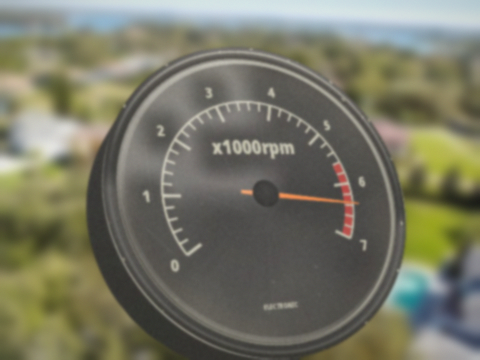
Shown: {"value": 6400, "unit": "rpm"}
